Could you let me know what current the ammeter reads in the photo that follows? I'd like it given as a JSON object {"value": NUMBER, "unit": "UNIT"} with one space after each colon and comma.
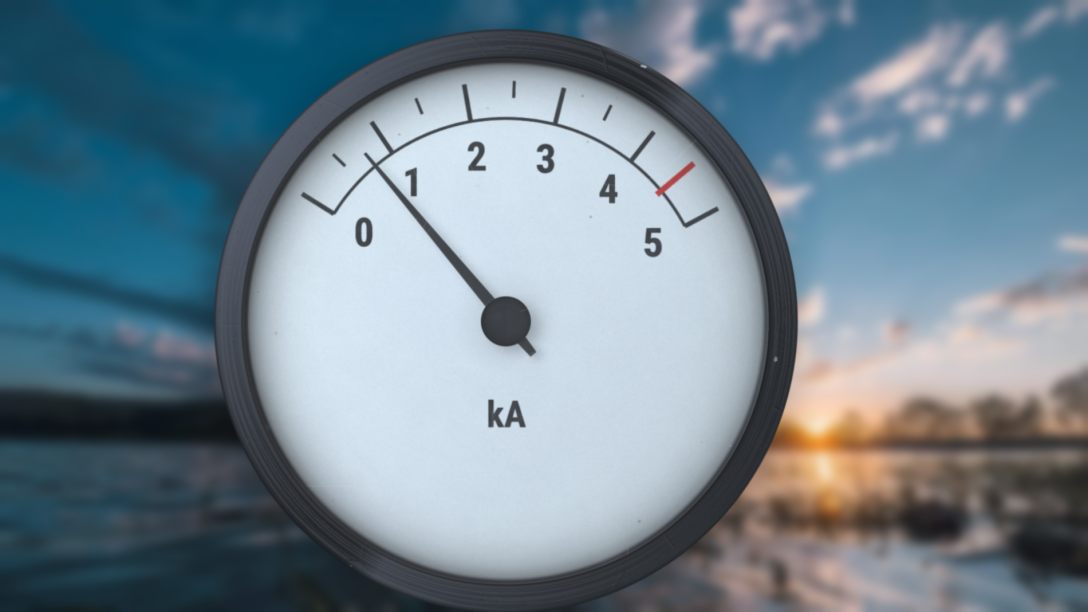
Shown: {"value": 0.75, "unit": "kA"}
